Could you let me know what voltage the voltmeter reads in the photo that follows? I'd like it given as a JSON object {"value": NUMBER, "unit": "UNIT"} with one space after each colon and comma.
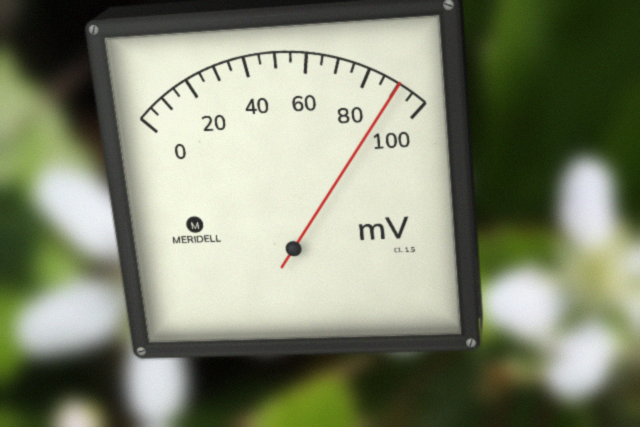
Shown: {"value": 90, "unit": "mV"}
